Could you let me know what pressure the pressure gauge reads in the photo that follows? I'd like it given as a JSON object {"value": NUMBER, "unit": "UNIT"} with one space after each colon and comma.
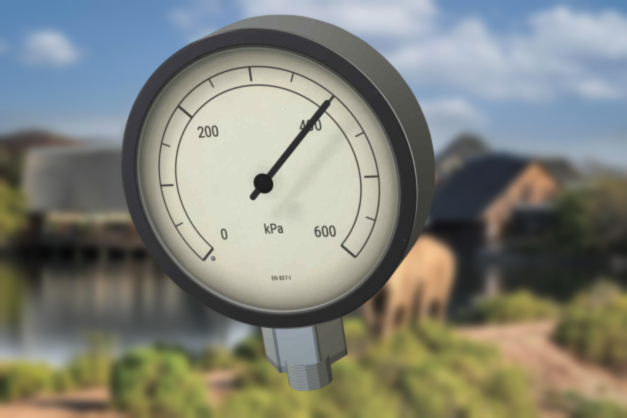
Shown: {"value": 400, "unit": "kPa"}
